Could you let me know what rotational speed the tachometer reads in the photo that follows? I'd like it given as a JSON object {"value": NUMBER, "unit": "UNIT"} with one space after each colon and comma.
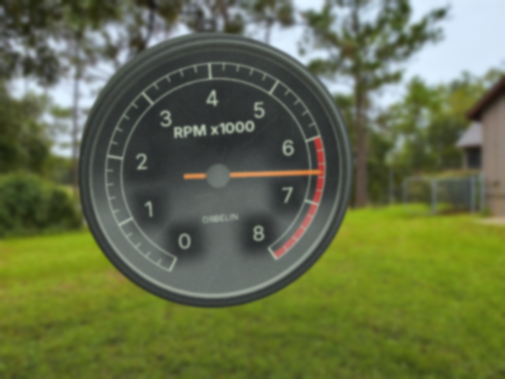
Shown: {"value": 6500, "unit": "rpm"}
